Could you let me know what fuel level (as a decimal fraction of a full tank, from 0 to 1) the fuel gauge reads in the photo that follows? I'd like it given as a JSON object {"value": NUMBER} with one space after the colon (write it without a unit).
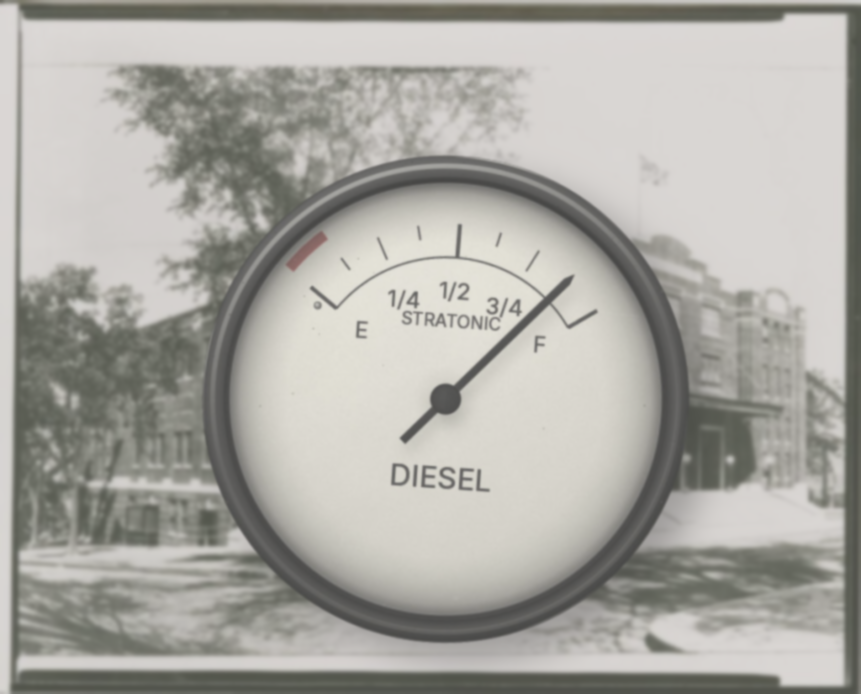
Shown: {"value": 0.875}
